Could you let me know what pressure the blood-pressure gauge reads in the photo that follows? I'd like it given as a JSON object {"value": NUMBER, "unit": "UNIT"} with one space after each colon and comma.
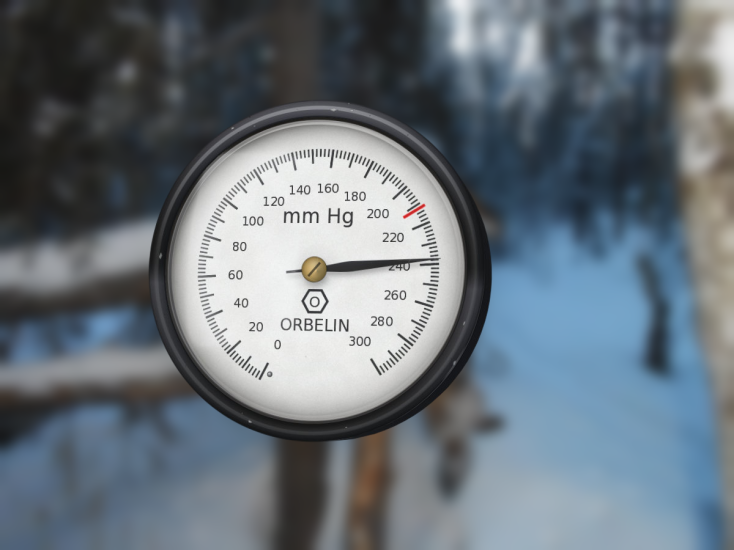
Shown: {"value": 238, "unit": "mmHg"}
